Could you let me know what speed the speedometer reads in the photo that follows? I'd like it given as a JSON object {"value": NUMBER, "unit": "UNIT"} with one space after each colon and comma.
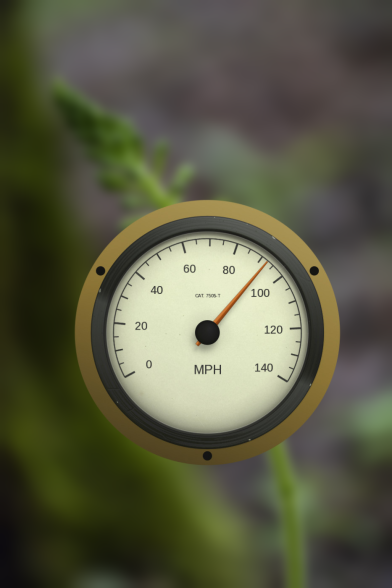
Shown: {"value": 92.5, "unit": "mph"}
